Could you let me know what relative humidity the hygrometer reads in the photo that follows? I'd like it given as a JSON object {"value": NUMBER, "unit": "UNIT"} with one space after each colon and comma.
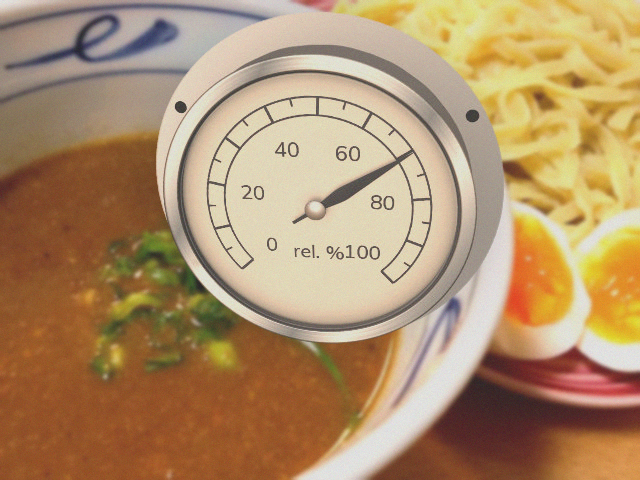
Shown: {"value": 70, "unit": "%"}
